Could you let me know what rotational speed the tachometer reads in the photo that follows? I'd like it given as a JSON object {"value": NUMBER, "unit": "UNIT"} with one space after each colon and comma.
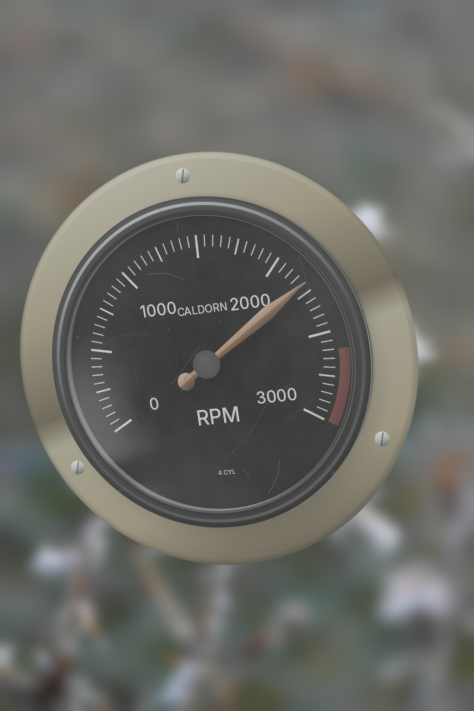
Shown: {"value": 2200, "unit": "rpm"}
